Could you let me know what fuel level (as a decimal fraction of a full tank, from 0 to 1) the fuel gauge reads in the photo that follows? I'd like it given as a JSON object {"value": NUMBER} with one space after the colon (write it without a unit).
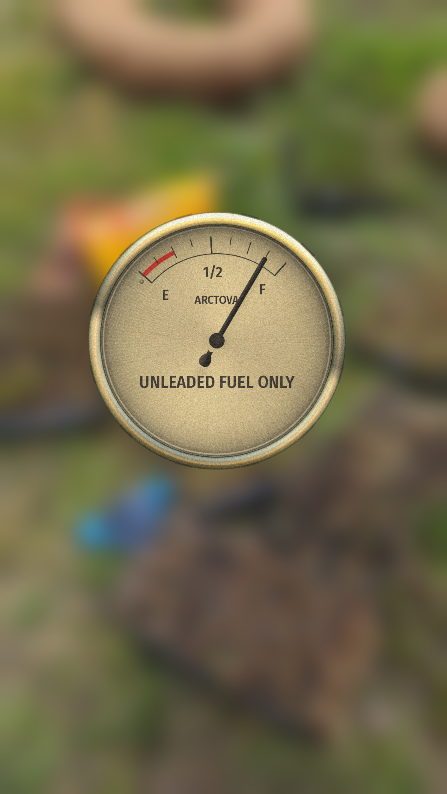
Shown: {"value": 0.875}
